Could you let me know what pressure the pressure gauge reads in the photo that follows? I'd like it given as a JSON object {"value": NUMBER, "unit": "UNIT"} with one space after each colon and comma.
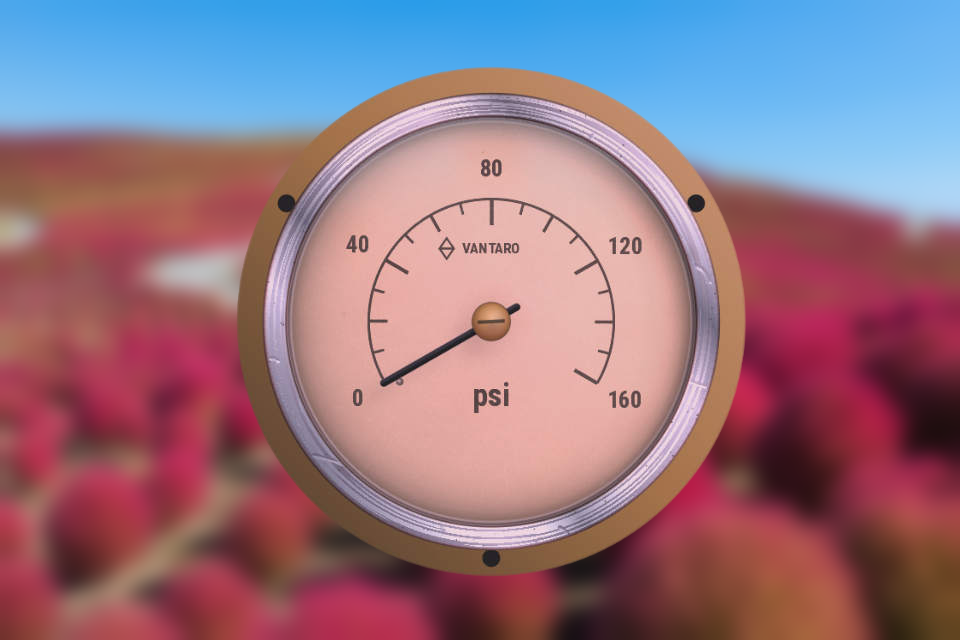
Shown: {"value": 0, "unit": "psi"}
